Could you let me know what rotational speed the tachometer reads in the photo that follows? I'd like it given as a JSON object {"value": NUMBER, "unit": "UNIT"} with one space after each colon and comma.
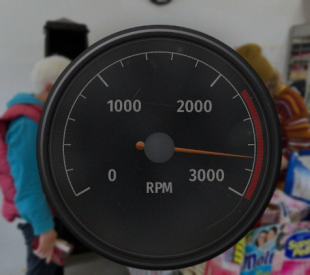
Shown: {"value": 2700, "unit": "rpm"}
